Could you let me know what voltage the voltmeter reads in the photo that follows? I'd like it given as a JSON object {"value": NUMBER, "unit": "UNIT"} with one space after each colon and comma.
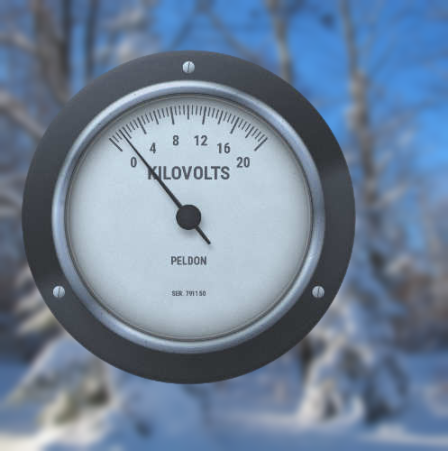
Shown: {"value": 1.5, "unit": "kV"}
